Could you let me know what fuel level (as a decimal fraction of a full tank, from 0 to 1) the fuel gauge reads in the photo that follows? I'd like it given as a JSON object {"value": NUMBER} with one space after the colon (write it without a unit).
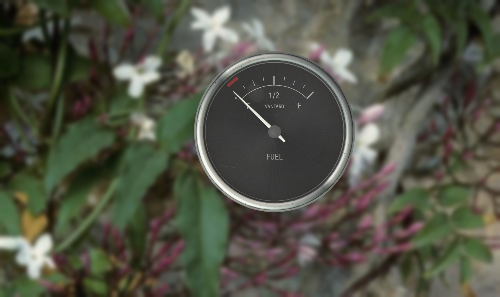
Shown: {"value": 0}
